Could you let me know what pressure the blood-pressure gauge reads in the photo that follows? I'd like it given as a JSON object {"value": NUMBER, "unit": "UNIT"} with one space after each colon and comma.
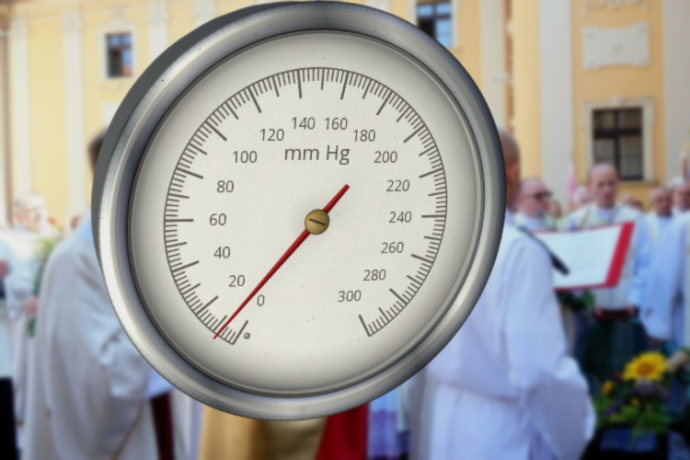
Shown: {"value": 10, "unit": "mmHg"}
